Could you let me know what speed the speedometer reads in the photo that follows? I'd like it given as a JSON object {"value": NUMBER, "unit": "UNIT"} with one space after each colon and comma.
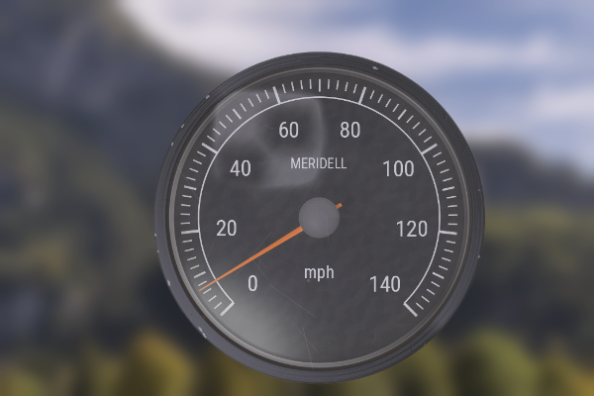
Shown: {"value": 7, "unit": "mph"}
